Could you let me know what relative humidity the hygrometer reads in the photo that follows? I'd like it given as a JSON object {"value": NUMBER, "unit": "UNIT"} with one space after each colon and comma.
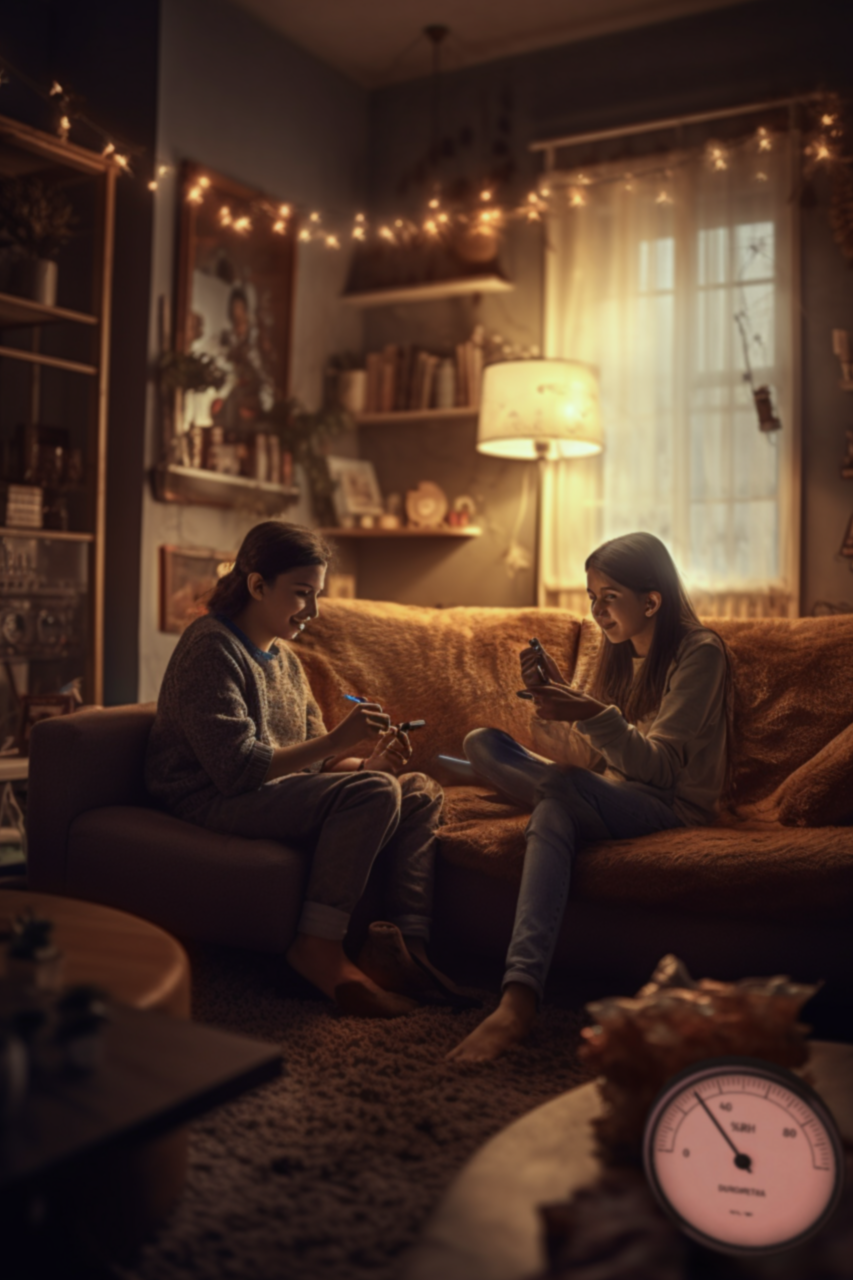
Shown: {"value": 30, "unit": "%"}
